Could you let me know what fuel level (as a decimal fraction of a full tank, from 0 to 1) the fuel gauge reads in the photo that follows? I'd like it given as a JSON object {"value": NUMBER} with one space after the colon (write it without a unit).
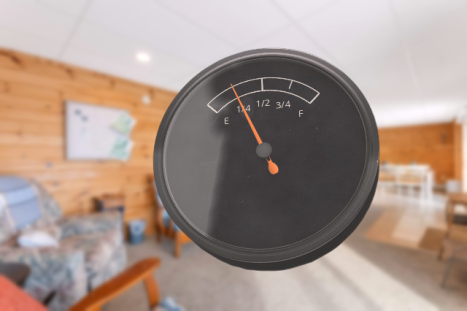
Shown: {"value": 0.25}
